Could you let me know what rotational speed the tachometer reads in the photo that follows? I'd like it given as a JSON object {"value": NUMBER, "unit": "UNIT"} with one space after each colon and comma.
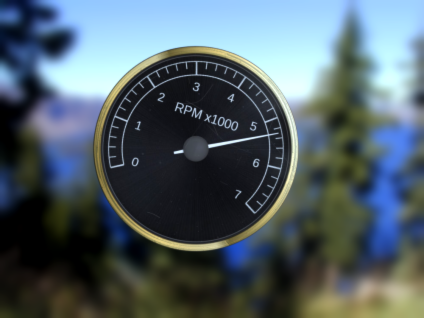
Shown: {"value": 5300, "unit": "rpm"}
